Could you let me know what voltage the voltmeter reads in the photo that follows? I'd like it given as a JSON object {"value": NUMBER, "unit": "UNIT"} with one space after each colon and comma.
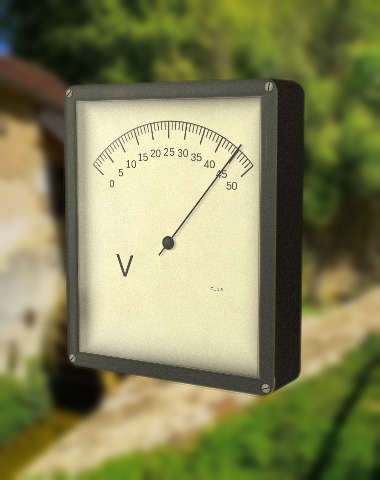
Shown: {"value": 45, "unit": "V"}
